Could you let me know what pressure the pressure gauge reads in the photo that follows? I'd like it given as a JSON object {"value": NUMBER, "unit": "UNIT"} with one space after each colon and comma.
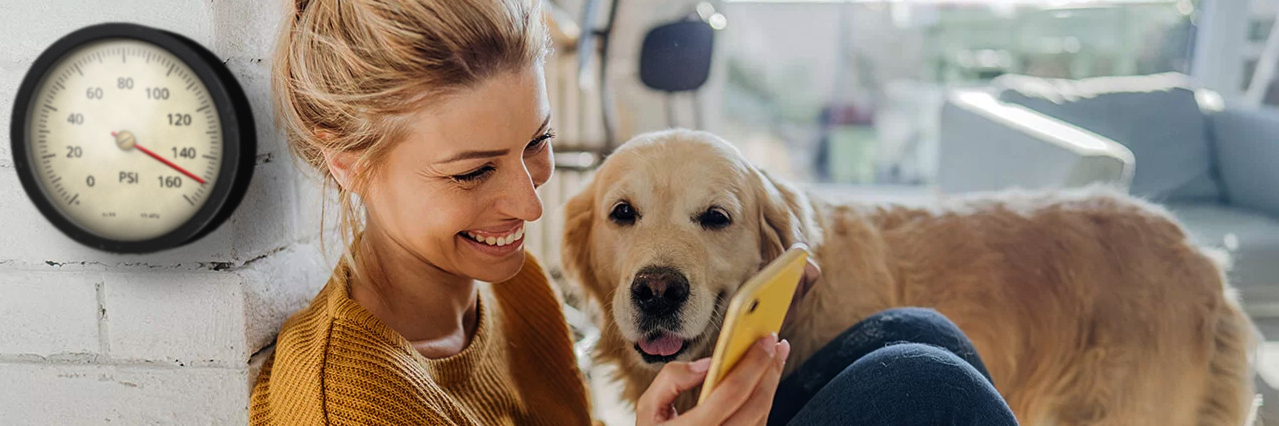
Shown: {"value": 150, "unit": "psi"}
